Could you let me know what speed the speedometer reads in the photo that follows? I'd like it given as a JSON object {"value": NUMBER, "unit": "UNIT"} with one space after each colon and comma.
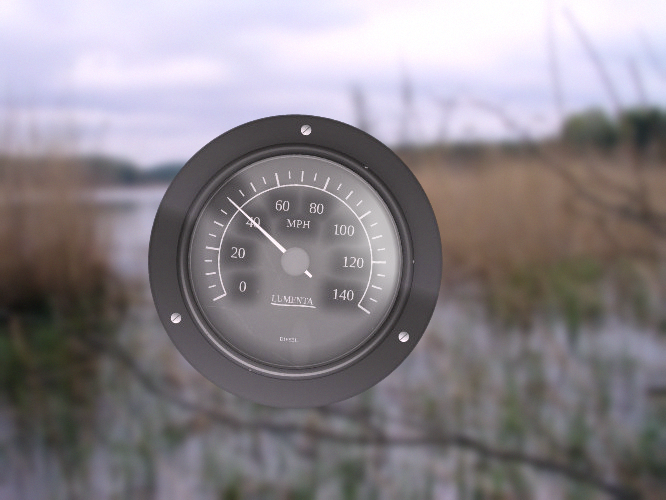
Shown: {"value": 40, "unit": "mph"}
